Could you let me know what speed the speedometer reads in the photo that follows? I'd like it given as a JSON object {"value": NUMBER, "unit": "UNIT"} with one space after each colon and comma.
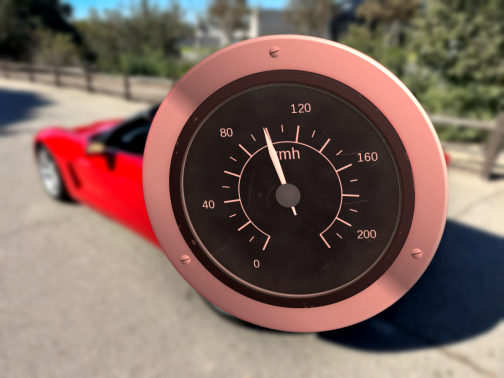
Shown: {"value": 100, "unit": "km/h"}
